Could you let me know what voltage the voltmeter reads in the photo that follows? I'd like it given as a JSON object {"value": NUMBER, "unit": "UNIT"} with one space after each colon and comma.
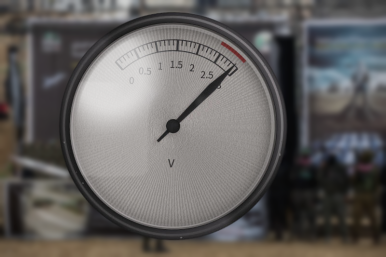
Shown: {"value": 2.9, "unit": "V"}
